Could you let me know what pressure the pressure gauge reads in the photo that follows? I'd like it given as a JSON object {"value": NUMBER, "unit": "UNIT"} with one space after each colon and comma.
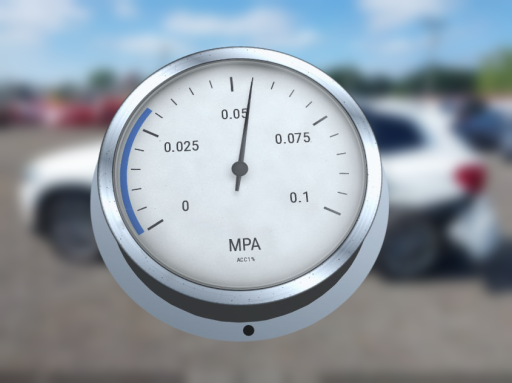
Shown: {"value": 0.055, "unit": "MPa"}
